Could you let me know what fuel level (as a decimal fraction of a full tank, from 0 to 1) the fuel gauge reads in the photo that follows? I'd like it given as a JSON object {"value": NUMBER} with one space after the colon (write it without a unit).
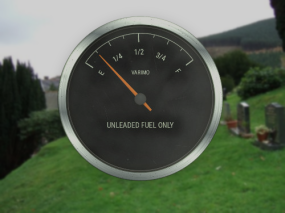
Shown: {"value": 0.125}
